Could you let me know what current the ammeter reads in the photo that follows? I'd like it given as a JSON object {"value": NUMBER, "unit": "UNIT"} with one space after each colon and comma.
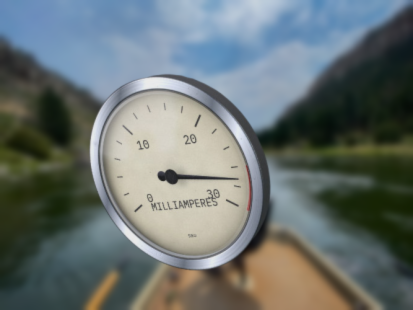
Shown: {"value": 27, "unit": "mA"}
